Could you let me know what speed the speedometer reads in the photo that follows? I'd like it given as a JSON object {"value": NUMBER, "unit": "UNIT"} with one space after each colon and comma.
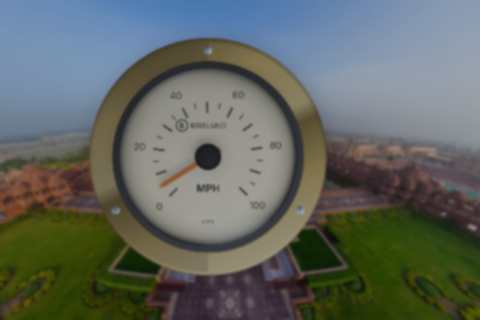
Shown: {"value": 5, "unit": "mph"}
